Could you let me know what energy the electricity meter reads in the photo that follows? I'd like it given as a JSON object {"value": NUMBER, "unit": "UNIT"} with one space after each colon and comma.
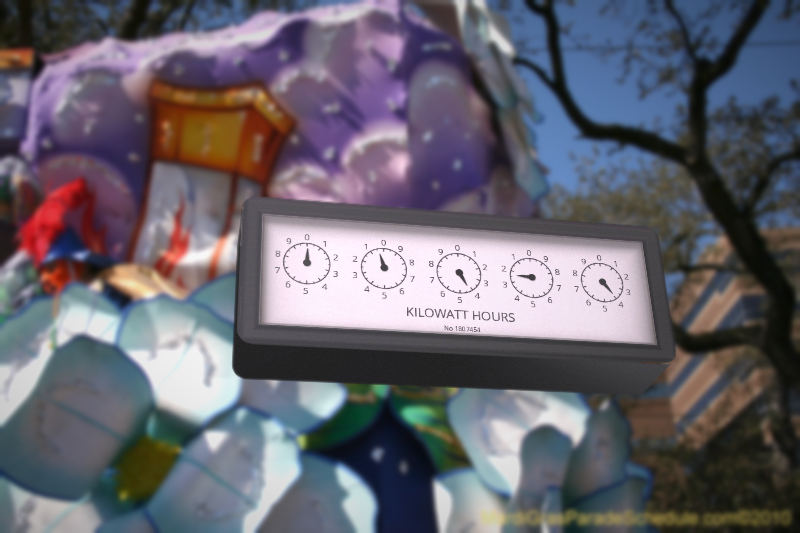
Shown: {"value": 424, "unit": "kWh"}
